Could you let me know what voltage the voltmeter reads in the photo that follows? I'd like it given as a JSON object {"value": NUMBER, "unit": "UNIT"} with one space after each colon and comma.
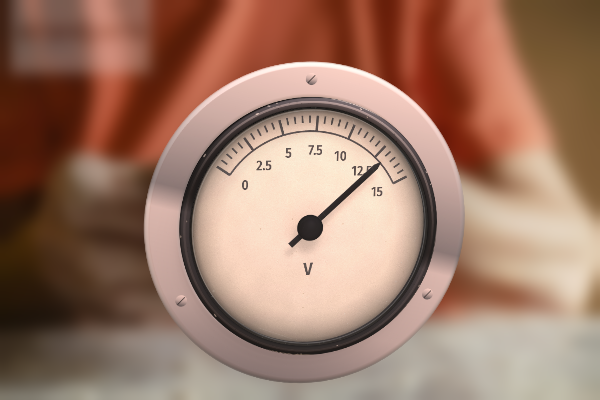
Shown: {"value": 13, "unit": "V"}
